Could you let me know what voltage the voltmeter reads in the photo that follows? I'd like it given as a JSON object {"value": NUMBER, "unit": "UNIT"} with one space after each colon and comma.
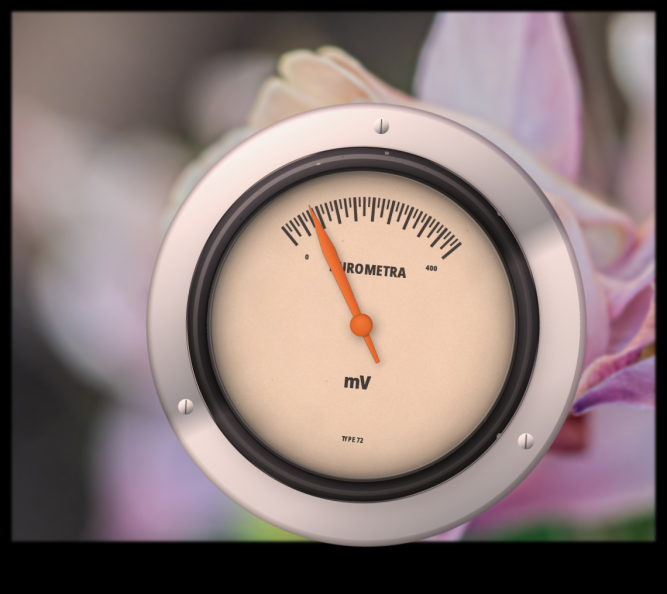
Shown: {"value": 70, "unit": "mV"}
